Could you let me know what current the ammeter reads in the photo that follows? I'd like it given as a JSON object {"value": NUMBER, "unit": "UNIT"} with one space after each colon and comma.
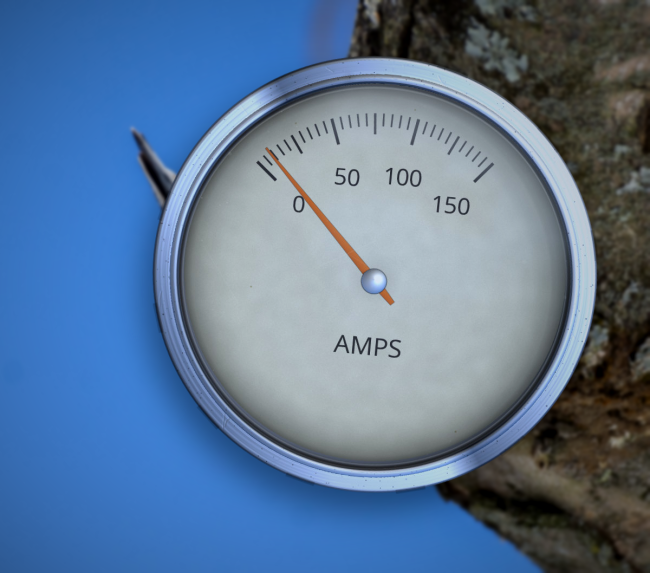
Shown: {"value": 10, "unit": "A"}
